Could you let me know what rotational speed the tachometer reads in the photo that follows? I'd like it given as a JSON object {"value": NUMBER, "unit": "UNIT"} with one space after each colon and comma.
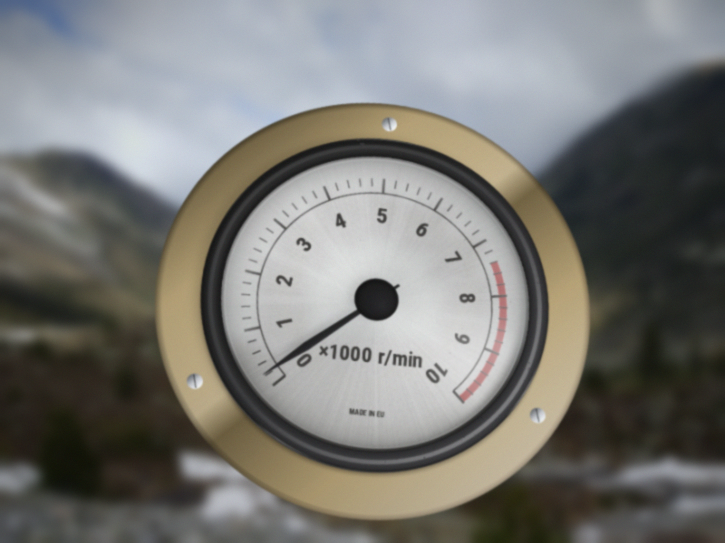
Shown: {"value": 200, "unit": "rpm"}
